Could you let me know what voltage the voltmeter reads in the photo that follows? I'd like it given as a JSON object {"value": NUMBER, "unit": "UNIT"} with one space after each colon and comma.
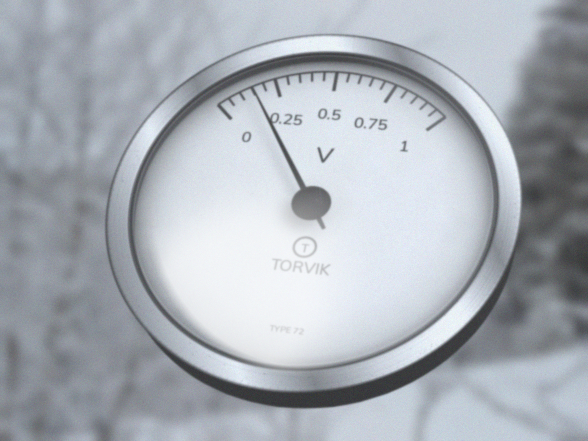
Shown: {"value": 0.15, "unit": "V"}
